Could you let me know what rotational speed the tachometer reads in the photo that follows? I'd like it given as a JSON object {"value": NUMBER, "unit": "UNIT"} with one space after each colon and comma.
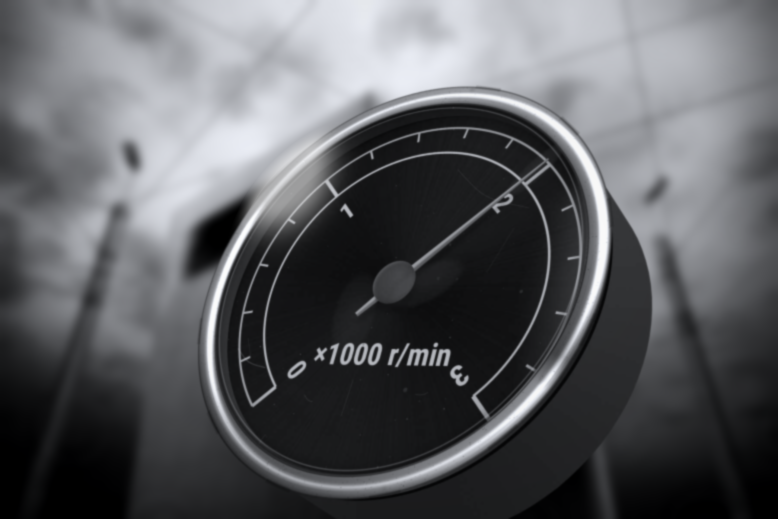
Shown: {"value": 2000, "unit": "rpm"}
